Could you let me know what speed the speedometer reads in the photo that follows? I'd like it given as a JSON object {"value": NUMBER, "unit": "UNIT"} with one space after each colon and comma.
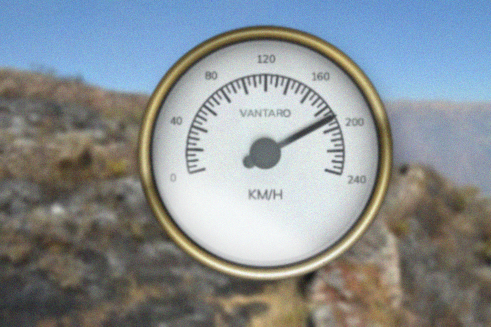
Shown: {"value": 190, "unit": "km/h"}
